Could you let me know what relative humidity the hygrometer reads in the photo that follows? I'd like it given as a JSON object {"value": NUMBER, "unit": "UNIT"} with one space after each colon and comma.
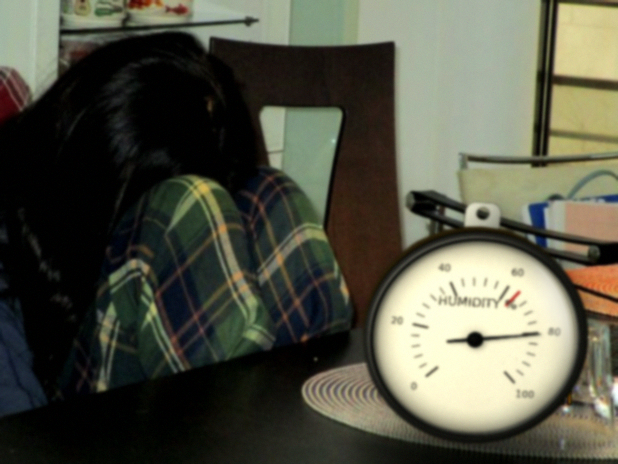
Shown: {"value": 80, "unit": "%"}
